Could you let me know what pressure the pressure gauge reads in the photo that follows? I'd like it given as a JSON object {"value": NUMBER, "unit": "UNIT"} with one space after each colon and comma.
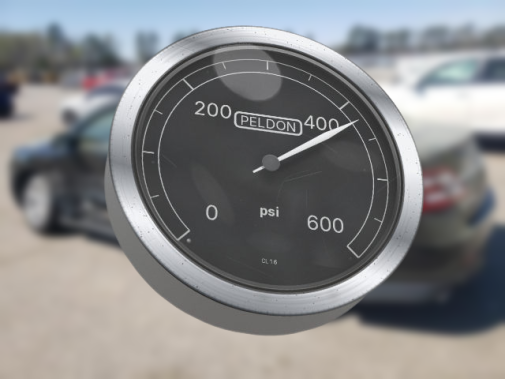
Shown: {"value": 425, "unit": "psi"}
